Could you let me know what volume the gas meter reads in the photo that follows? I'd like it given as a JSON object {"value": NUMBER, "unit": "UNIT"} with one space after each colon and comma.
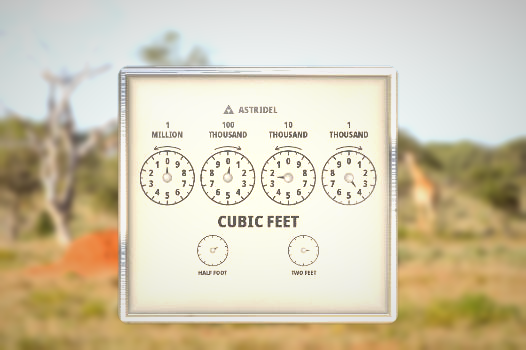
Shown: {"value": 2400, "unit": "ft³"}
